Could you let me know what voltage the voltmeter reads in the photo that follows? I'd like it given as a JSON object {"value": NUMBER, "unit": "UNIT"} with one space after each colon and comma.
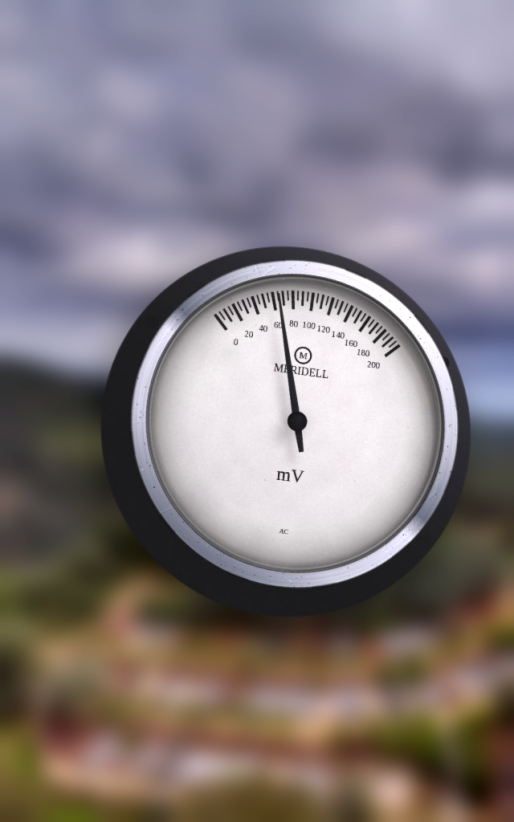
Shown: {"value": 65, "unit": "mV"}
